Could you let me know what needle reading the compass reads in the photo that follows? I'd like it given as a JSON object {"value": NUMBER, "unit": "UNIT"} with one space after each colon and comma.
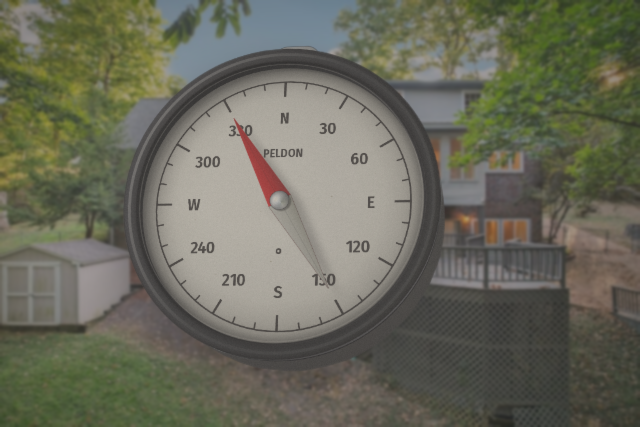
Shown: {"value": 330, "unit": "°"}
